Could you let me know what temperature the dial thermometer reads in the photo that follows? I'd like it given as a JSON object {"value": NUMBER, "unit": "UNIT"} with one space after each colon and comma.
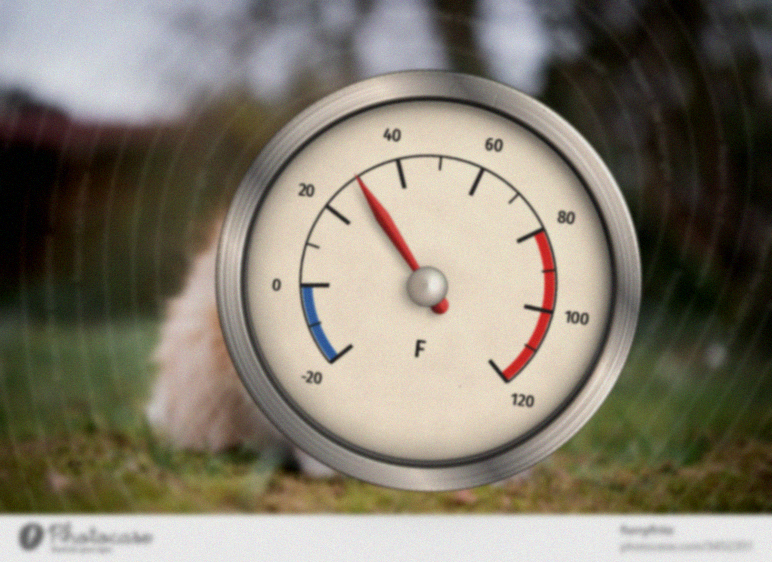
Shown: {"value": 30, "unit": "°F"}
